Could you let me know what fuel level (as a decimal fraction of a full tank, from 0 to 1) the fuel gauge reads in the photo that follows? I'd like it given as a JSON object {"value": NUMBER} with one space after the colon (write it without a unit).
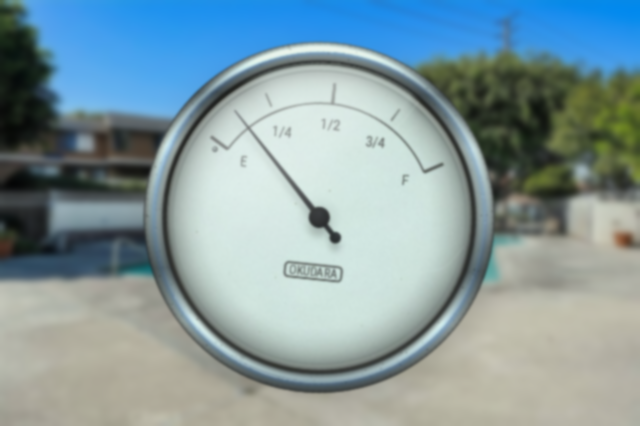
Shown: {"value": 0.125}
